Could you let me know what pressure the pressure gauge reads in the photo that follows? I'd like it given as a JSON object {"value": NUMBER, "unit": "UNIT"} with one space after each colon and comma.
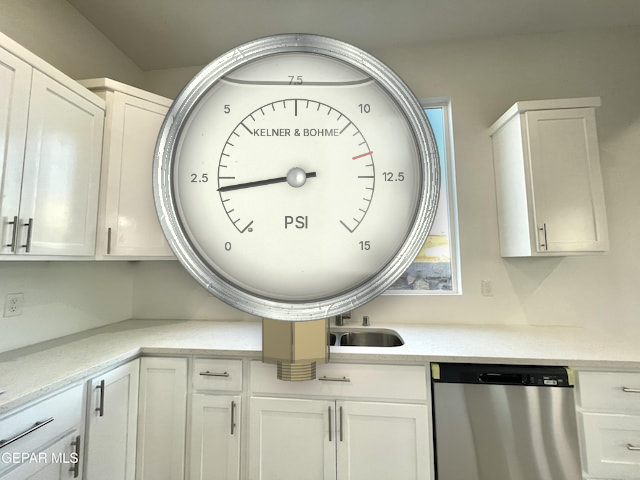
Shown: {"value": 2, "unit": "psi"}
